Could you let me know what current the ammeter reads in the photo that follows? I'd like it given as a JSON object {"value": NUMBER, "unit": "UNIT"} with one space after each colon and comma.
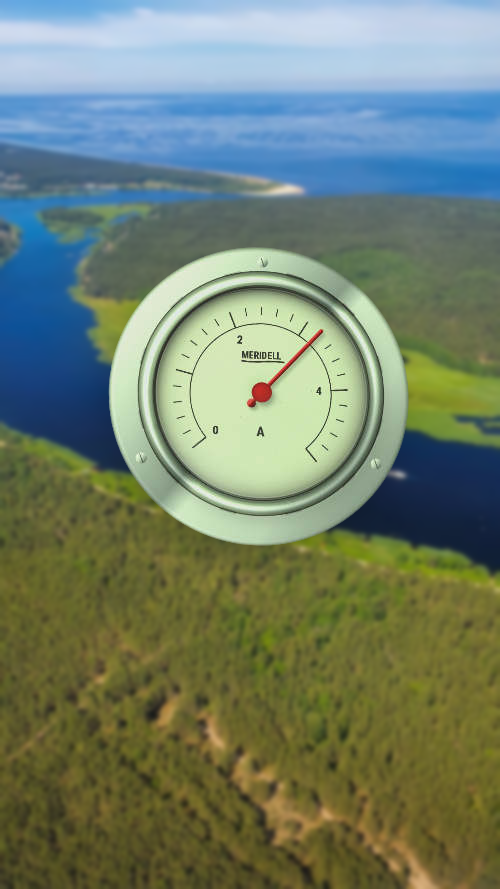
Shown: {"value": 3.2, "unit": "A"}
